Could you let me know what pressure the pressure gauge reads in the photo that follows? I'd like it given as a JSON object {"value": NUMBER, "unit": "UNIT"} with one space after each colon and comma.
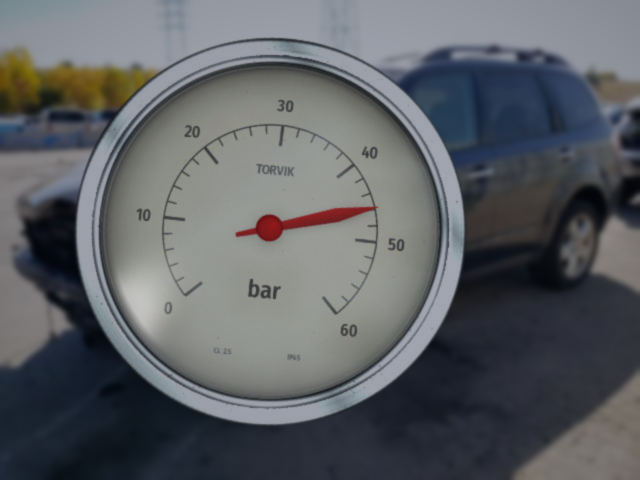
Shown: {"value": 46, "unit": "bar"}
